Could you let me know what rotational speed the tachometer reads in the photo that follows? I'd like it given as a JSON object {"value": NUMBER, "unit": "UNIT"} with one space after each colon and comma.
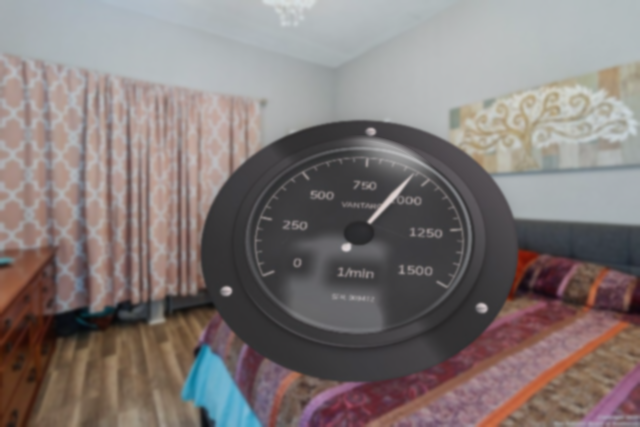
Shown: {"value": 950, "unit": "rpm"}
